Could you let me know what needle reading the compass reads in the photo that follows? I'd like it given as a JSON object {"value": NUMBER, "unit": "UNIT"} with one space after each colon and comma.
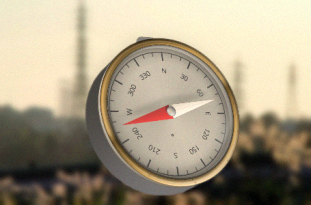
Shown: {"value": 255, "unit": "°"}
